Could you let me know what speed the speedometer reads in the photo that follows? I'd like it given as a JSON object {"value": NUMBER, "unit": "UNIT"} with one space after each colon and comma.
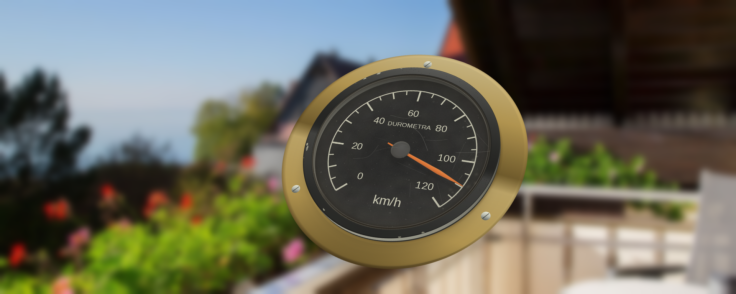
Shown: {"value": 110, "unit": "km/h"}
